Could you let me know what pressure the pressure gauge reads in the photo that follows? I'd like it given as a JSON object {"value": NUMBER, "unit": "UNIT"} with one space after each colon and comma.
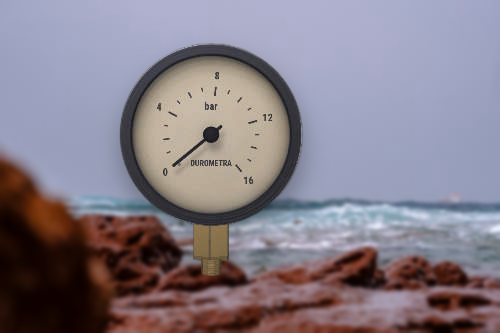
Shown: {"value": 0, "unit": "bar"}
